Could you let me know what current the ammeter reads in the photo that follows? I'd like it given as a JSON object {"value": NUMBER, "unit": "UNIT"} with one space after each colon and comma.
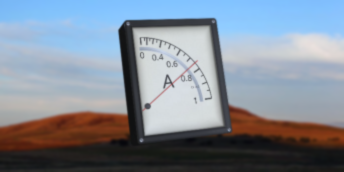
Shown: {"value": 0.75, "unit": "A"}
